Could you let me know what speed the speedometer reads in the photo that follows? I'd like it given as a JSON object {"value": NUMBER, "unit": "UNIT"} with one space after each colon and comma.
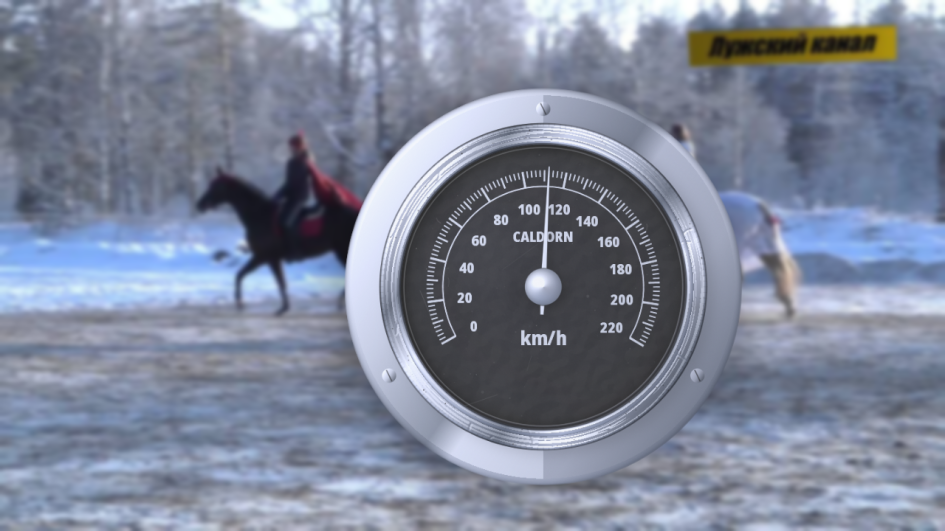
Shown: {"value": 112, "unit": "km/h"}
